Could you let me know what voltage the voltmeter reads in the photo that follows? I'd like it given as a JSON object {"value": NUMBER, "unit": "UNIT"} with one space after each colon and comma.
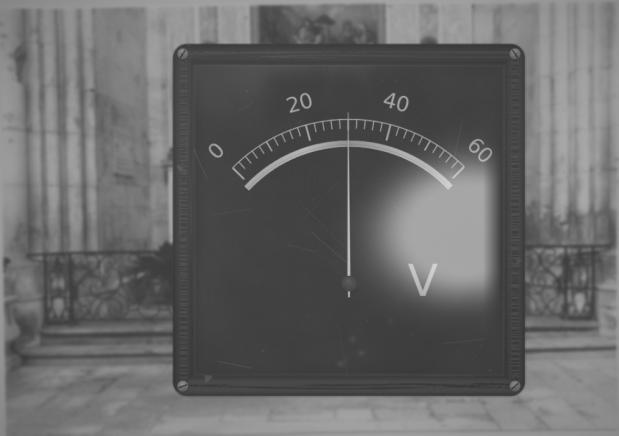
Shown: {"value": 30, "unit": "V"}
